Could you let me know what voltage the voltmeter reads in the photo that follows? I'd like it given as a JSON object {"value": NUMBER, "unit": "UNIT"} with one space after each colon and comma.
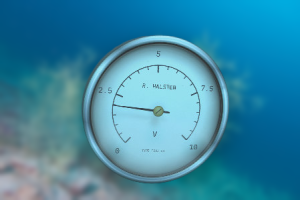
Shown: {"value": 2, "unit": "V"}
